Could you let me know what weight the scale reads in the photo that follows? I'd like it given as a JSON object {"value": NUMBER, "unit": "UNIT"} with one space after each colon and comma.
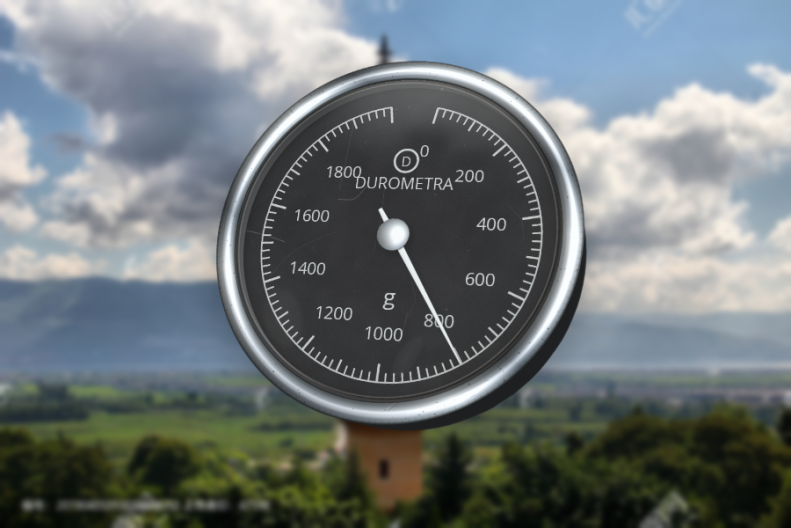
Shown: {"value": 800, "unit": "g"}
